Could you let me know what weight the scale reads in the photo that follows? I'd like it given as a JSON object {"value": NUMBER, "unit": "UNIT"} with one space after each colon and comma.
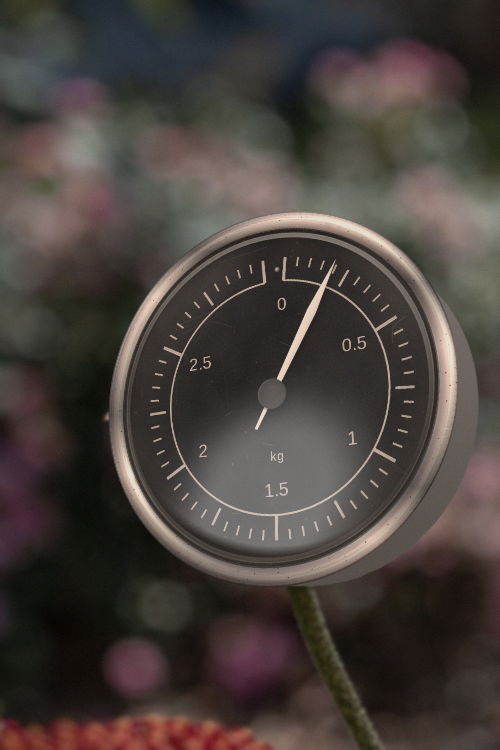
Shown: {"value": 0.2, "unit": "kg"}
